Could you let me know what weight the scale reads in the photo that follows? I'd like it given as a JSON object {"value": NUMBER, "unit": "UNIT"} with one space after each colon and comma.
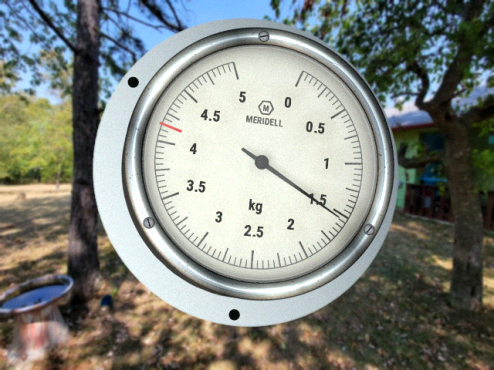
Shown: {"value": 1.55, "unit": "kg"}
